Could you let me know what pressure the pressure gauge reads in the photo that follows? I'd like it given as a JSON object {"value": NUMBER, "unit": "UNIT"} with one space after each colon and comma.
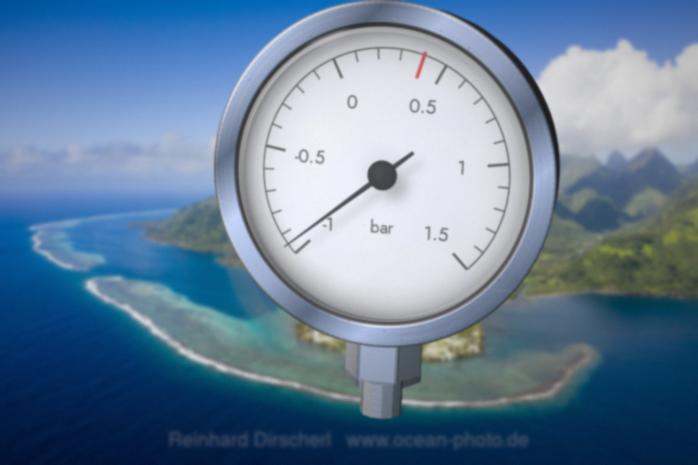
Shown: {"value": -0.95, "unit": "bar"}
